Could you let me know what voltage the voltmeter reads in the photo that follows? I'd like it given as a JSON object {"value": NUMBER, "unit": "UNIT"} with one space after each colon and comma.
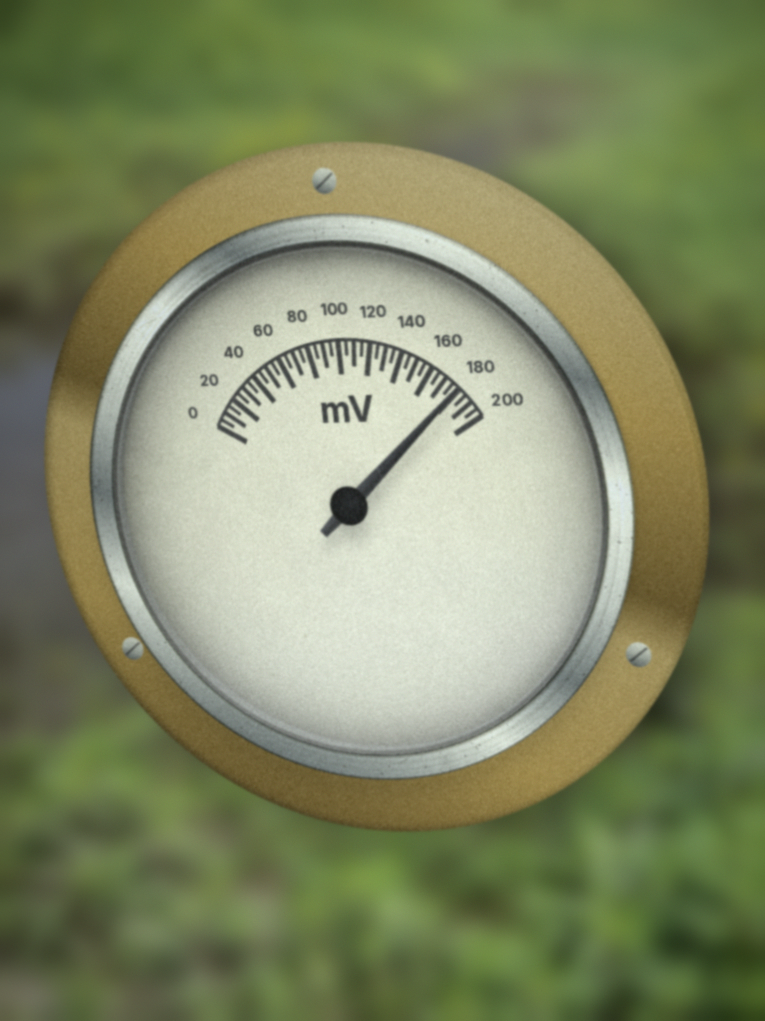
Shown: {"value": 180, "unit": "mV"}
